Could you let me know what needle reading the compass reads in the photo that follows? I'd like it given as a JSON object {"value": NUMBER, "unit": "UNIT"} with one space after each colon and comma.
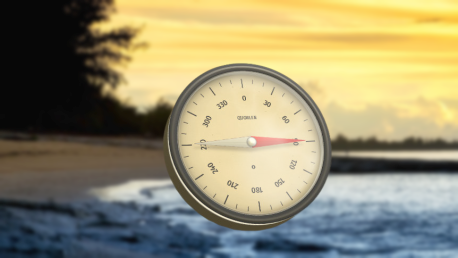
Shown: {"value": 90, "unit": "°"}
